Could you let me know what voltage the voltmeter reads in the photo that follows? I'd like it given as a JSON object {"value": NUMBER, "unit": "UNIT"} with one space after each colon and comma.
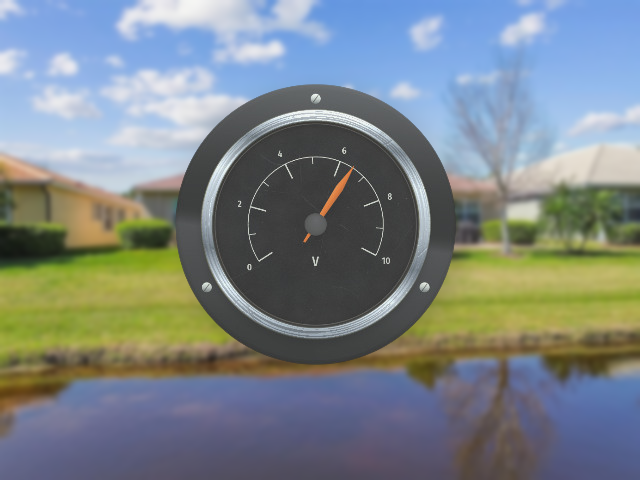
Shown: {"value": 6.5, "unit": "V"}
